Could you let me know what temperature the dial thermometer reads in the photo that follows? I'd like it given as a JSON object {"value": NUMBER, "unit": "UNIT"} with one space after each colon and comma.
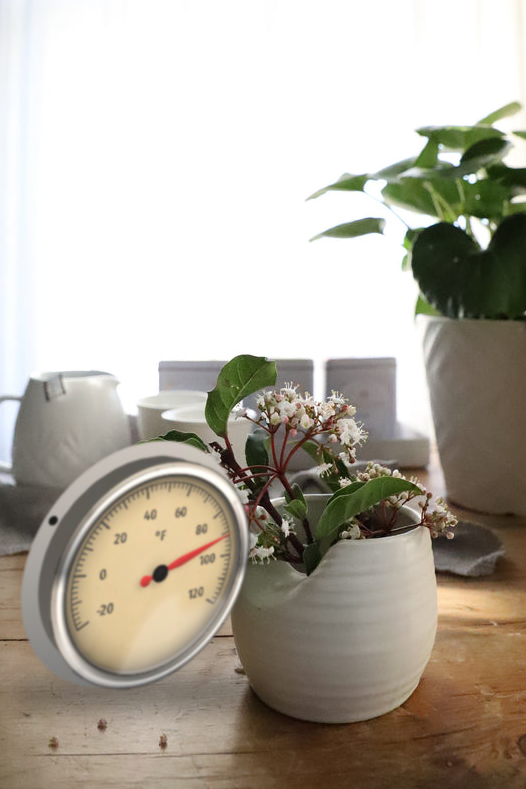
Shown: {"value": 90, "unit": "°F"}
